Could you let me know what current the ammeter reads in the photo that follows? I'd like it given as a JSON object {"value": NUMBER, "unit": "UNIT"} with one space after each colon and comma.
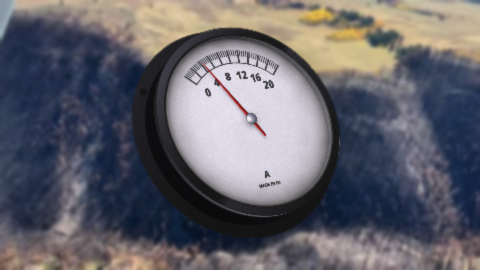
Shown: {"value": 4, "unit": "A"}
